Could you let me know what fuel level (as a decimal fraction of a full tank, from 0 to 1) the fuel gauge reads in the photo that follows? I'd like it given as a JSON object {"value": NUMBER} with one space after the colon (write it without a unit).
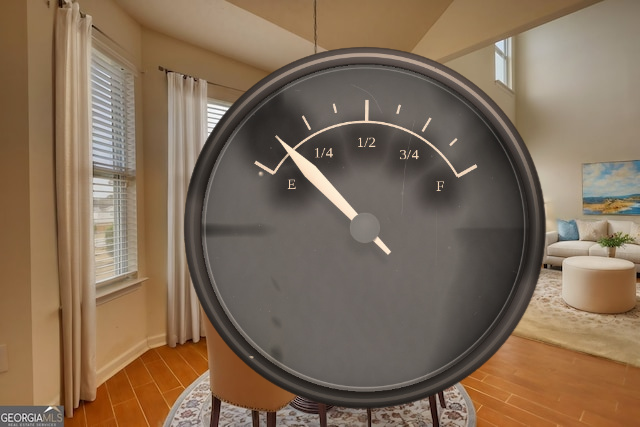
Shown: {"value": 0.125}
